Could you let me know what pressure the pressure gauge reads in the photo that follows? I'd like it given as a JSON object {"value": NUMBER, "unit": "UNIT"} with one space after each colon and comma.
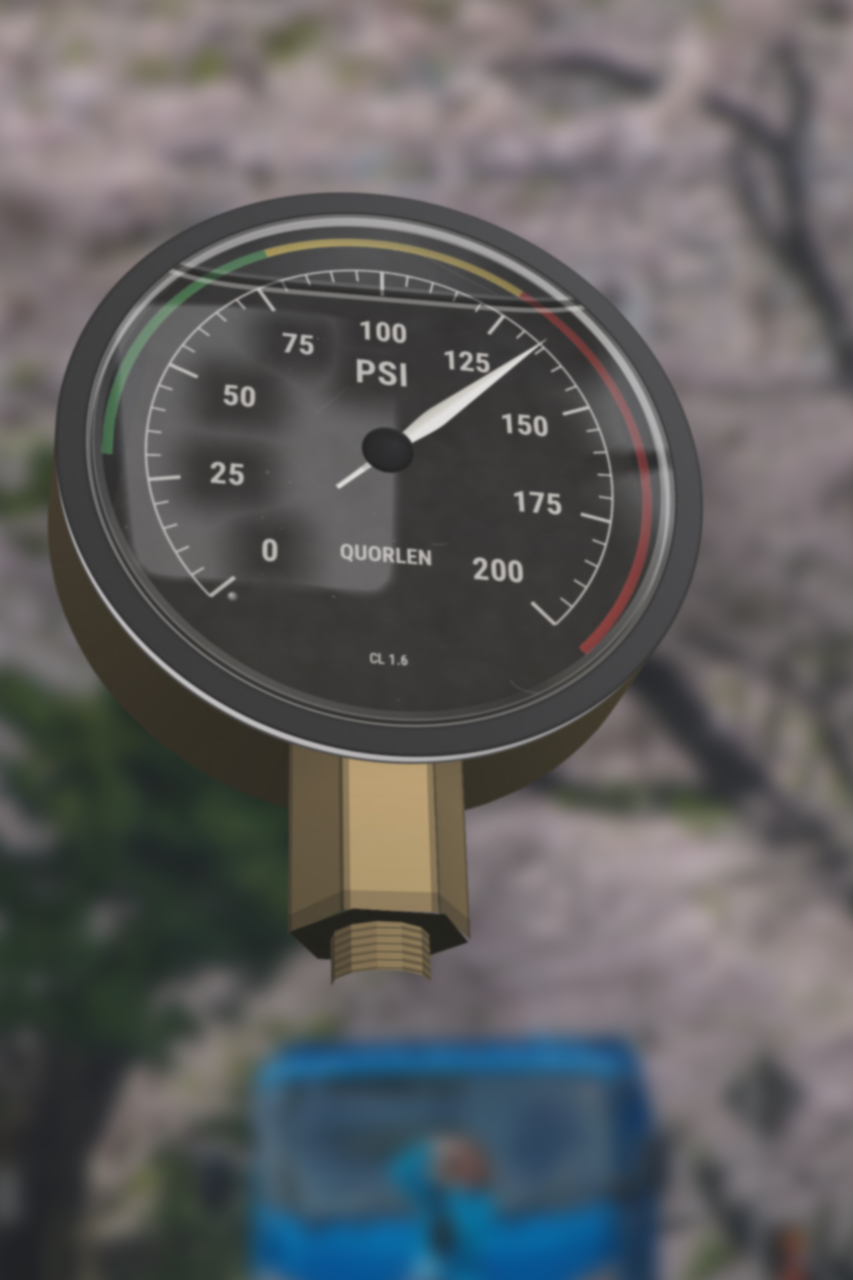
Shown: {"value": 135, "unit": "psi"}
